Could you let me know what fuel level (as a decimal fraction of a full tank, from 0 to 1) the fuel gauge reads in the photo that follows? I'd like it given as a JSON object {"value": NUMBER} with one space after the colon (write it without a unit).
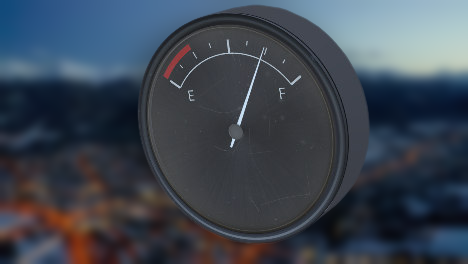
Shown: {"value": 0.75}
